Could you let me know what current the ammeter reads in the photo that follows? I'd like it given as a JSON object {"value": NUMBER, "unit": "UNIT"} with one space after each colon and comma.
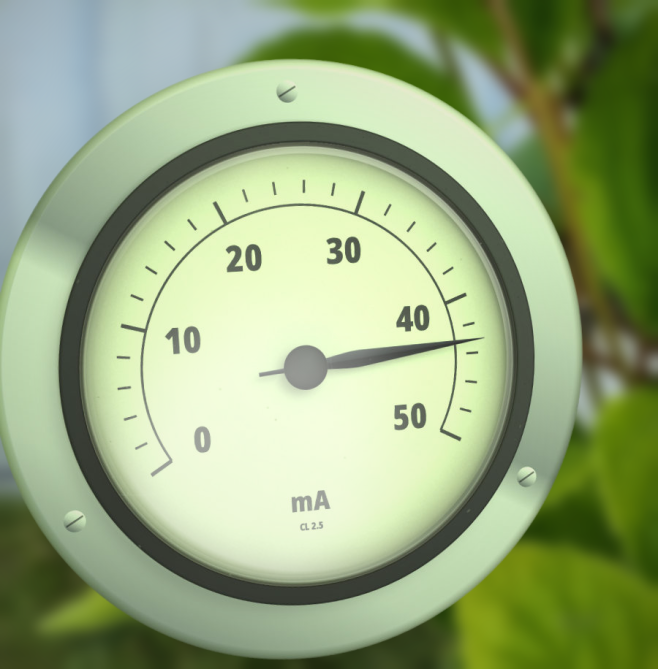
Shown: {"value": 43, "unit": "mA"}
